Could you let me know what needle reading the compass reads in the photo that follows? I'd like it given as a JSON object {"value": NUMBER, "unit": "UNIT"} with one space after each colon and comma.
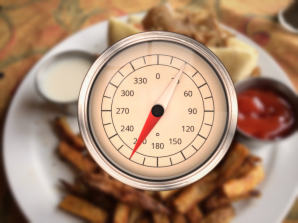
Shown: {"value": 210, "unit": "°"}
